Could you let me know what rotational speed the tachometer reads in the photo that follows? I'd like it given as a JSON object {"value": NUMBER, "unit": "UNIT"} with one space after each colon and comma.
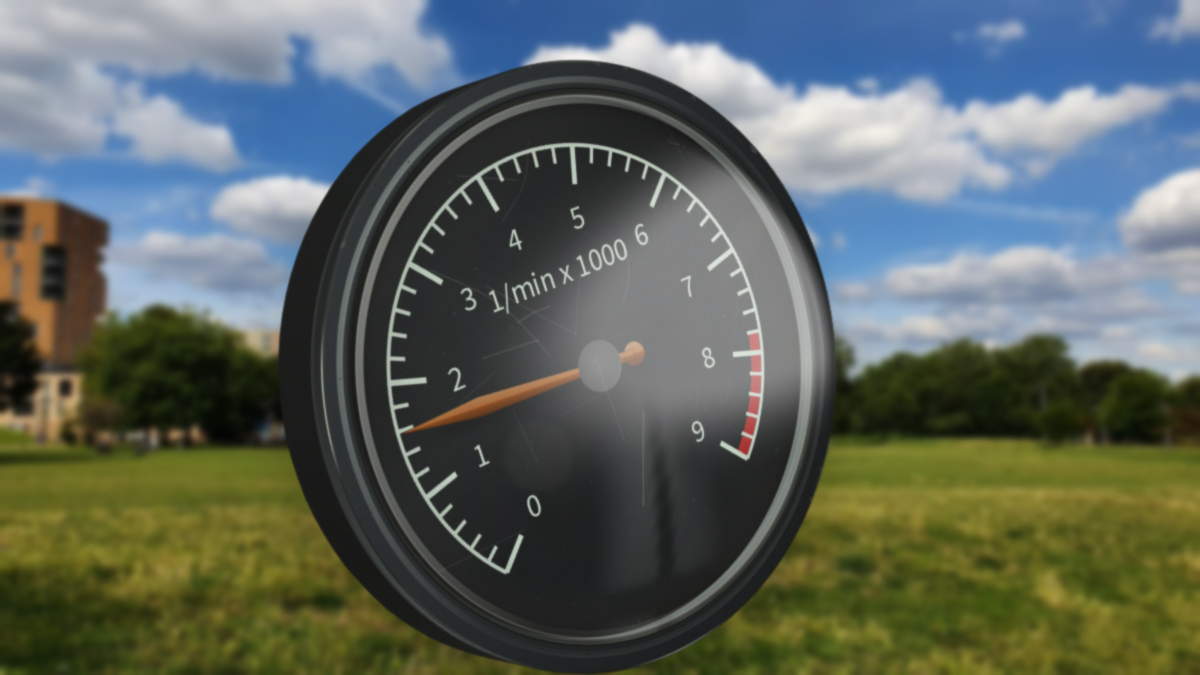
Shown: {"value": 1600, "unit": "rpm"}
